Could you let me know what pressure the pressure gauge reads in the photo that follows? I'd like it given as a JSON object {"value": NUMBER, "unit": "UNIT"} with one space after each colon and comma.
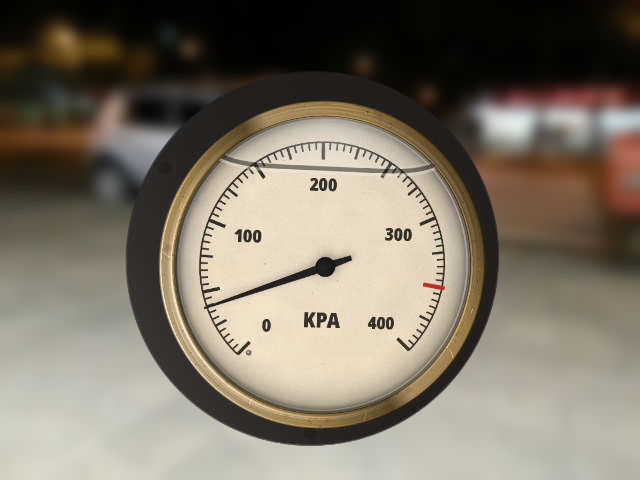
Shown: {"value": 40, "unit": "kPa"}
